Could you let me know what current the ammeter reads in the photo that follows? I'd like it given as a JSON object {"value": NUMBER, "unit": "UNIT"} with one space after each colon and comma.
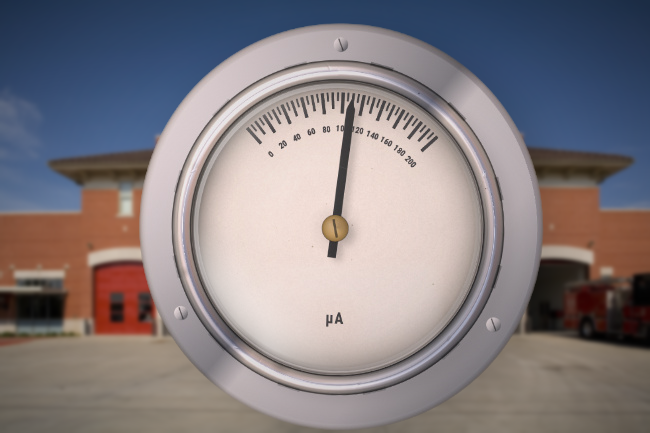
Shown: {"value": 110, "unit": "µA"}
